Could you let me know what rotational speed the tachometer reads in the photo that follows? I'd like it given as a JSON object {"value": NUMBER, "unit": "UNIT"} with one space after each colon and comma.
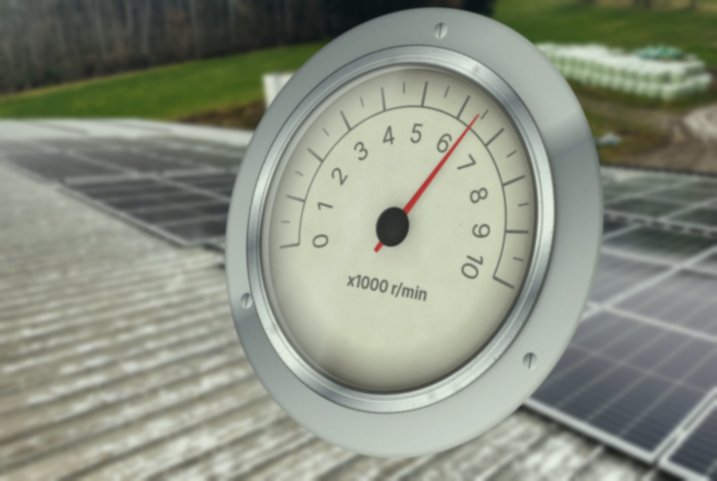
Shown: {"value": 6500, "unit": "rpm"}
